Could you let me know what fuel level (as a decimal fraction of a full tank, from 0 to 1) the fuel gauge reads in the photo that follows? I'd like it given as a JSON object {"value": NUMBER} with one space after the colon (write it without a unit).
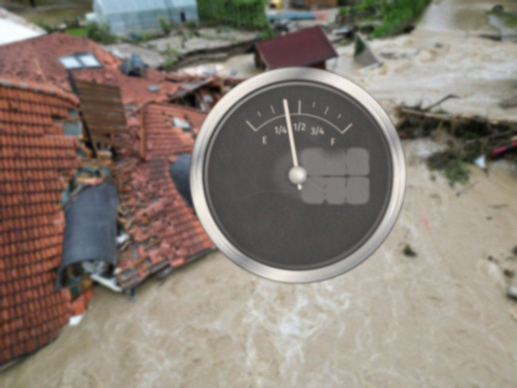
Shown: {"value": 0.375}
